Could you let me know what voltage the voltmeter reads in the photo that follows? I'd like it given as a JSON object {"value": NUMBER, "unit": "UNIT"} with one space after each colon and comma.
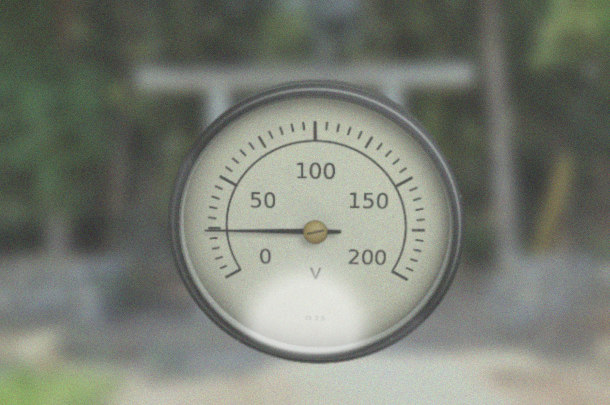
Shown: {"value": 25, "unit": "V"}
